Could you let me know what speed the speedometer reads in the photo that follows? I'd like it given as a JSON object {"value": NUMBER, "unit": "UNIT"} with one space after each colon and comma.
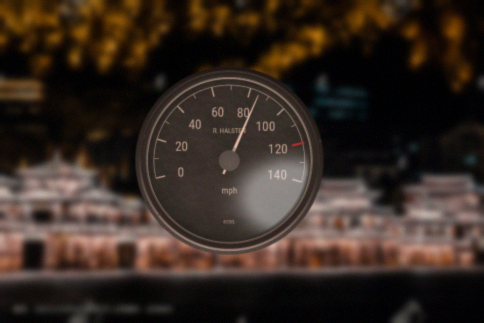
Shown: {"value": 85, "unit": "mph"}
